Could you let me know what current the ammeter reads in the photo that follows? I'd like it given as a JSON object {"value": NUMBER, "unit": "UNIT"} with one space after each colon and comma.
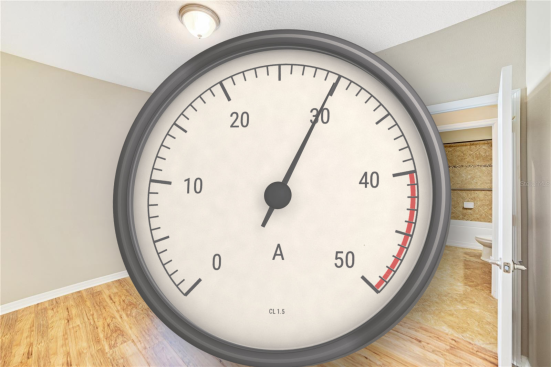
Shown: {"value": 30, "unit": "A"}
